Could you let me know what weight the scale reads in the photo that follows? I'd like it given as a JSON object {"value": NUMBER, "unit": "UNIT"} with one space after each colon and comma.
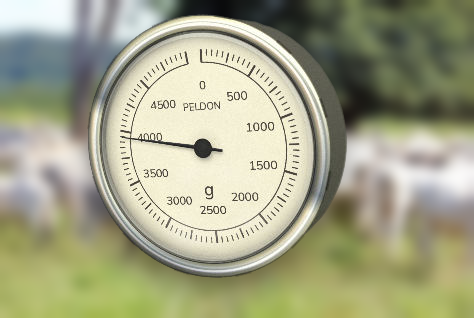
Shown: {"value": 3950, "unit": "g"}
